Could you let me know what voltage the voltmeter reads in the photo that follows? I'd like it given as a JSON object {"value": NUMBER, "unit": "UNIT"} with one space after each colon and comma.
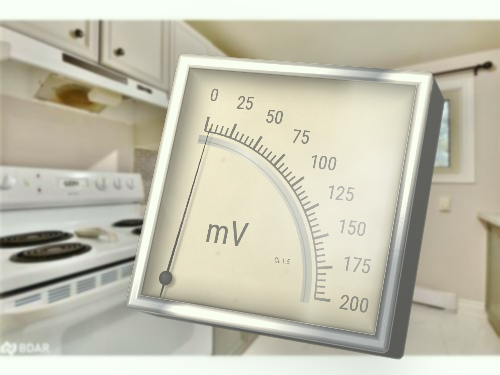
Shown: {"value": 5, "unit": "mV"}
